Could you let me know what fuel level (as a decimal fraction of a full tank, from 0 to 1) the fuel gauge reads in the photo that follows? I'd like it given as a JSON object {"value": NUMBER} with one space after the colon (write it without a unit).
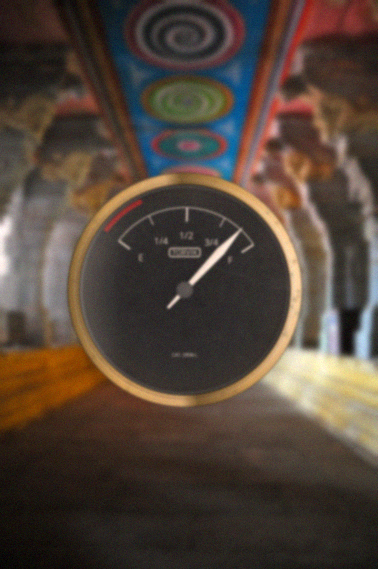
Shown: {"value": 0.875}
